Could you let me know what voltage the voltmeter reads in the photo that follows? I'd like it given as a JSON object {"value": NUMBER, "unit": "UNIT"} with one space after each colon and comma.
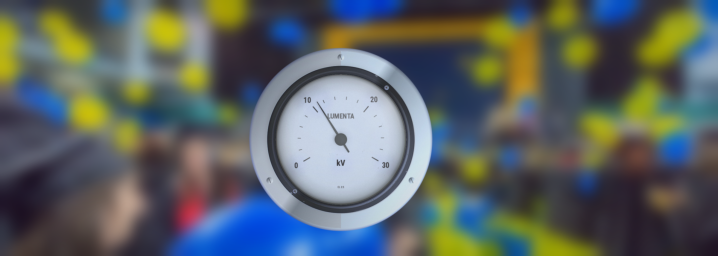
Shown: {"value": 11, "unit": "kV"}
